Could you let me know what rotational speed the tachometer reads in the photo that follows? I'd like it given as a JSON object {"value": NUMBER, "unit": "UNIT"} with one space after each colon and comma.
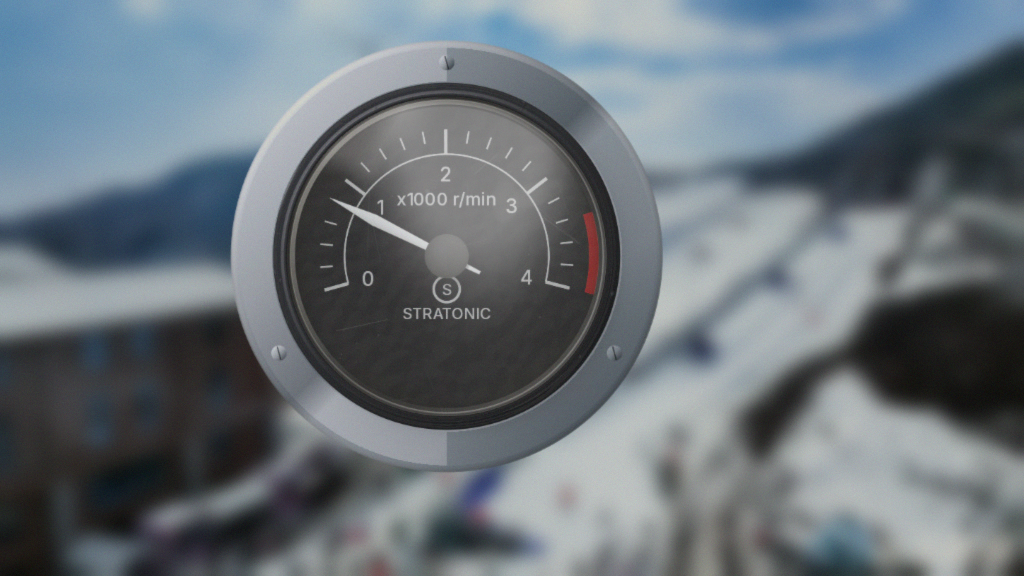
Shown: {"value": 800, "unit": "rpm"}
